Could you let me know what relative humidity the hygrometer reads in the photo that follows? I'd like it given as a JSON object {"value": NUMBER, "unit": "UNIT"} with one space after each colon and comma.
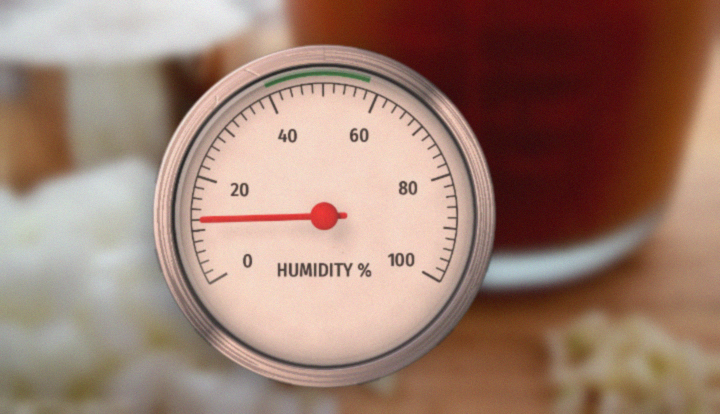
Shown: {"value": 12, "unit": "%"}
